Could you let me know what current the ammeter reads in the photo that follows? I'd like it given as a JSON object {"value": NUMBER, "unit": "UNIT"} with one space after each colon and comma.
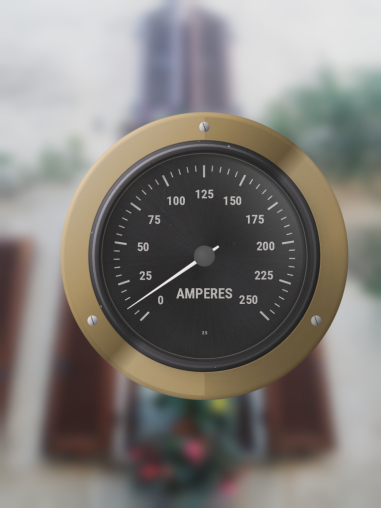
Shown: {"value": 10, "unit": "A"}
